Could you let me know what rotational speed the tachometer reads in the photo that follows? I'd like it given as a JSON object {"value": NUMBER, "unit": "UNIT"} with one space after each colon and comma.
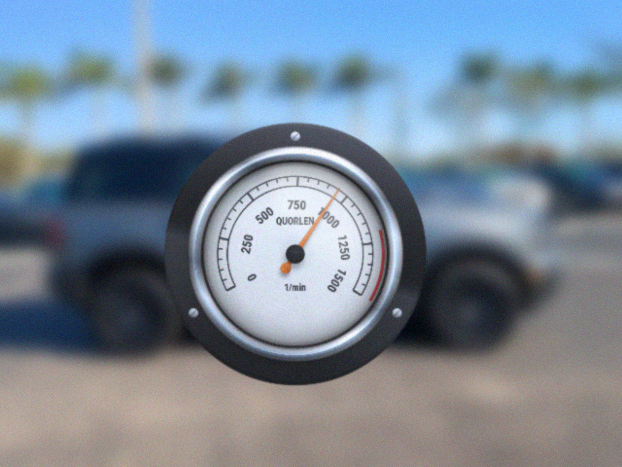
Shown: {"value": 950, "unit": "rpm"}
